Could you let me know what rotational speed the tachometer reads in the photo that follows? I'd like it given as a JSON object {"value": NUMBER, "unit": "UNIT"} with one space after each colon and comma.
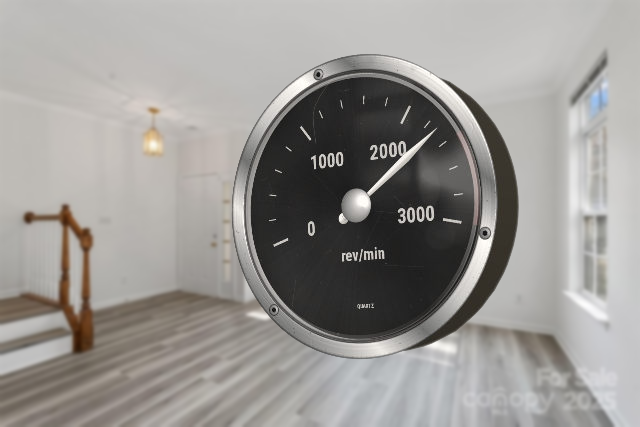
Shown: {"value": 2300, "unit": "rpm"}
